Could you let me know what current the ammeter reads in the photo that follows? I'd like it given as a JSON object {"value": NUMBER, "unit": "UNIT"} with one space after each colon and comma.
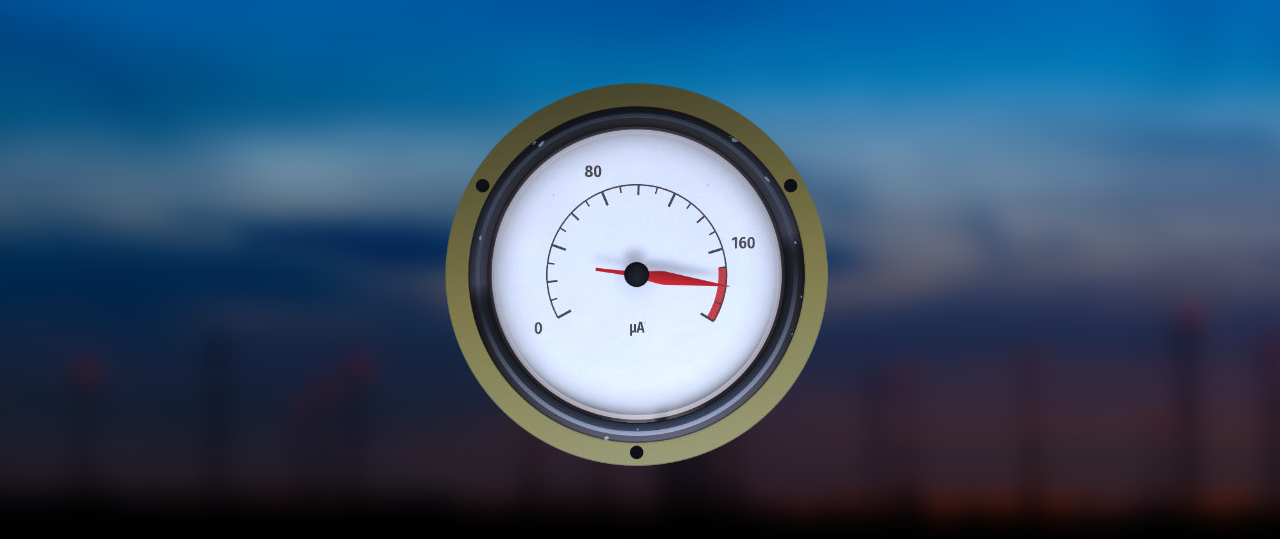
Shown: {"value": 180, "unit": "µA"}
